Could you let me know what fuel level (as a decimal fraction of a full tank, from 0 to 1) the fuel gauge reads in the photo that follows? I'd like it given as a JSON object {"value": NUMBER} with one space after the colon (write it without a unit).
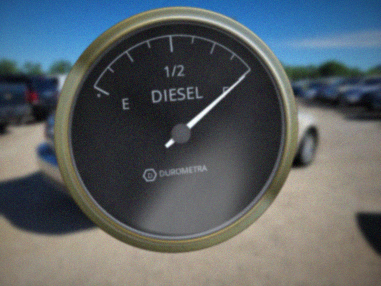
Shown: {"value": 1}
